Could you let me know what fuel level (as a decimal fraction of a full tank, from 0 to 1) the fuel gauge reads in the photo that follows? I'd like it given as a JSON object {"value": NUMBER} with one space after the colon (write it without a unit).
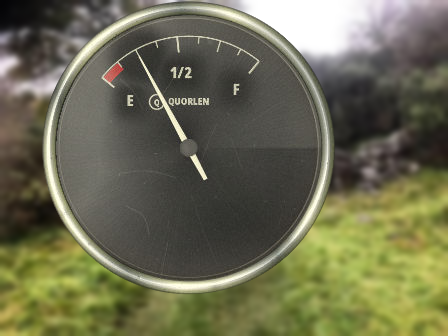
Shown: {"value": 0.25}
